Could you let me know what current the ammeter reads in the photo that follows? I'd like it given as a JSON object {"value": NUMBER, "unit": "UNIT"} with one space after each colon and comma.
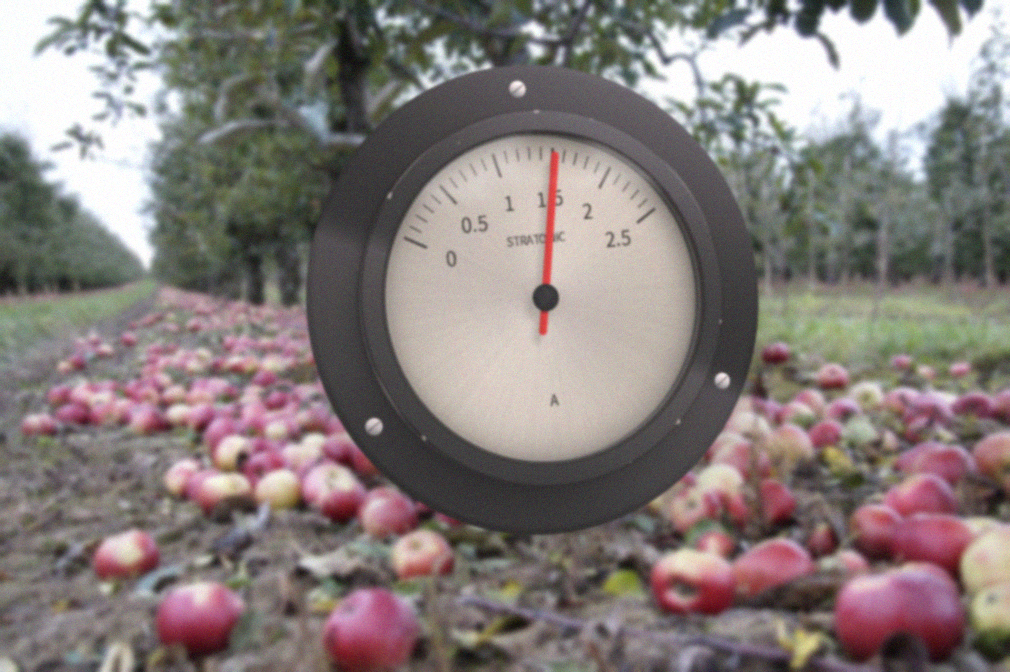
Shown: {"value": 1.5, "unit": "A"}
